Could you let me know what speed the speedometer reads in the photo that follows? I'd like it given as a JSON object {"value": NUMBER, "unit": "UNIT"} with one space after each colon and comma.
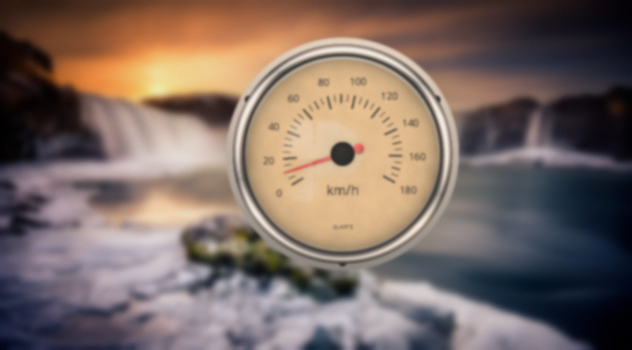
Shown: {"value": 10, "unit": "km/h"}
